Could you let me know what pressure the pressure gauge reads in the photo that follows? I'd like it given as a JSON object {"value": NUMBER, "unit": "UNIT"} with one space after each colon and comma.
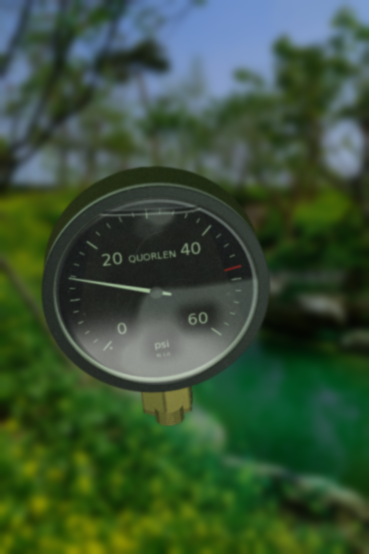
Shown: {"value": 14, "unit": "psi"}
